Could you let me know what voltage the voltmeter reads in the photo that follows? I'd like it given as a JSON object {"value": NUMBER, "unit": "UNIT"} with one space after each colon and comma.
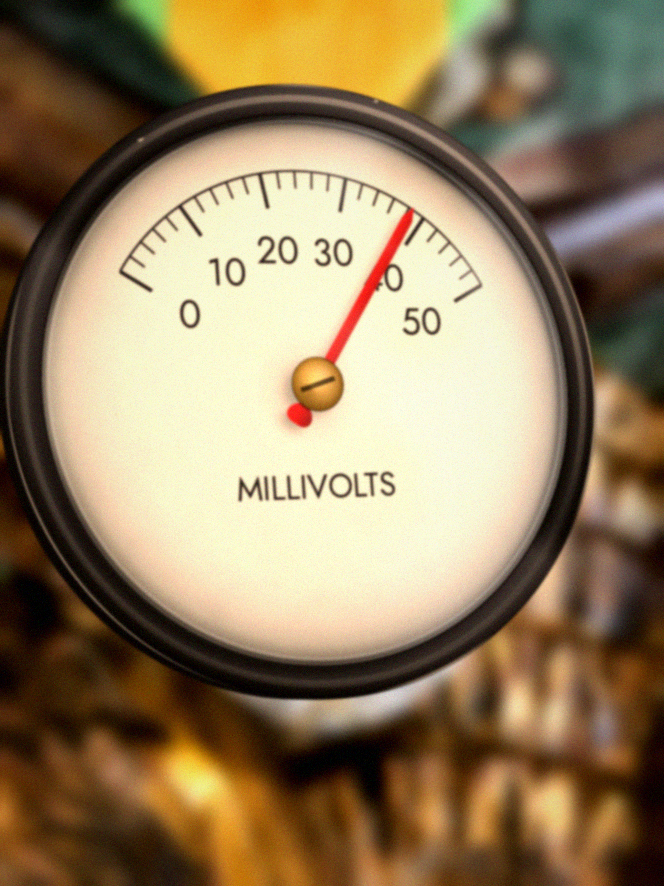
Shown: {"value": 38, "unit": "mV"}
